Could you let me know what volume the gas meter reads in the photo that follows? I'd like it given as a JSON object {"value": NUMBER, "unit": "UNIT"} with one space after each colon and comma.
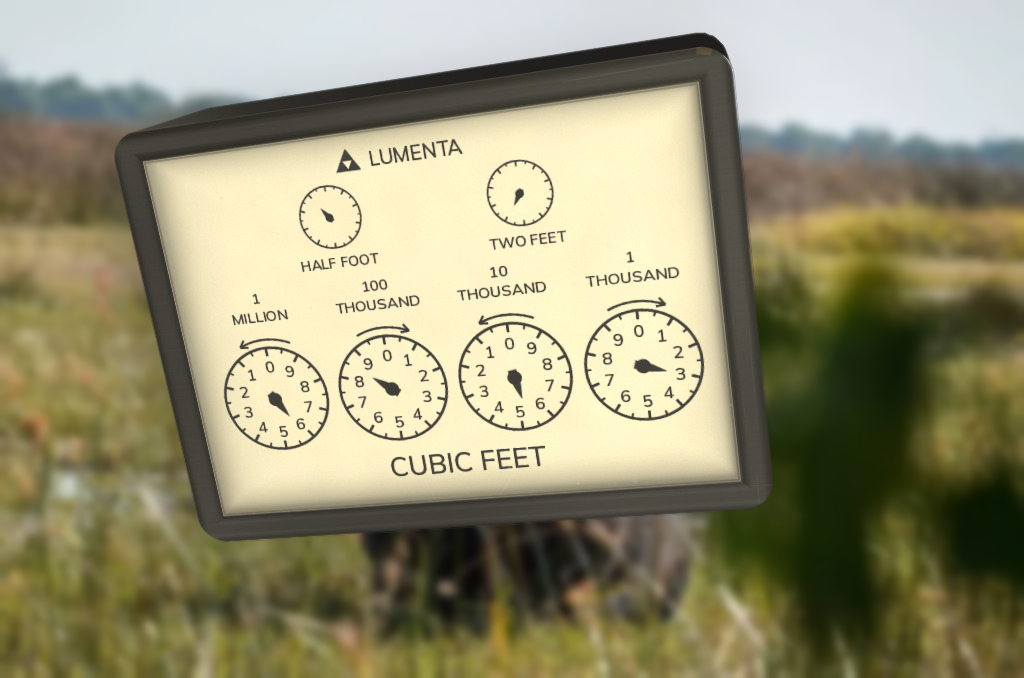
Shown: {"value": 585300, "unit": "ft³"}
